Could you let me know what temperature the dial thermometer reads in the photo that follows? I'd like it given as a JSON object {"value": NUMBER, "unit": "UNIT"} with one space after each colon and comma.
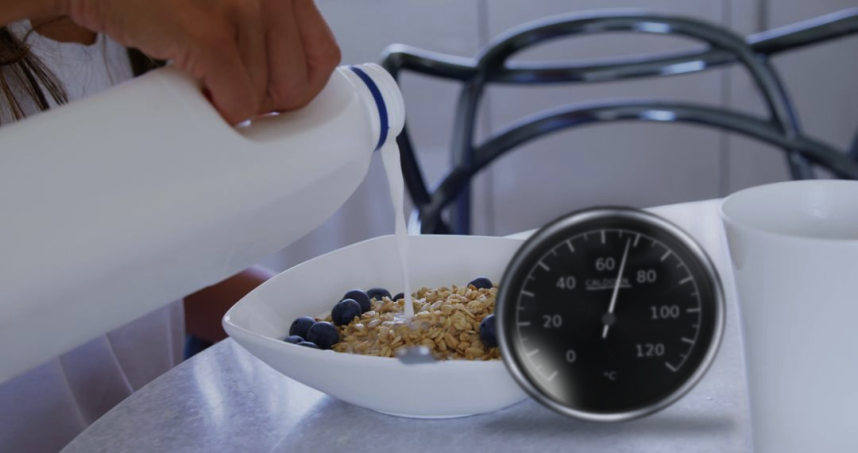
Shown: {"value": 67.5, "unit": "°C"}
